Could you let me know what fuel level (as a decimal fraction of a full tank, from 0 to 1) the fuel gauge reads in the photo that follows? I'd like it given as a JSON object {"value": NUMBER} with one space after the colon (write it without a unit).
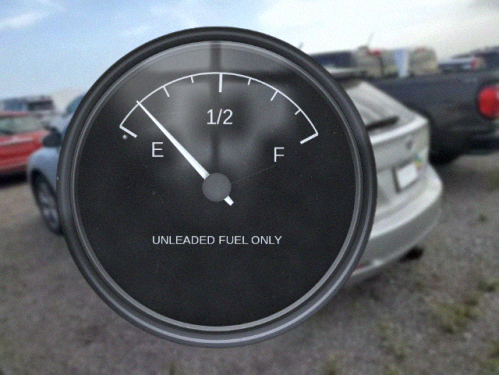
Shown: {"value": 0.125}
